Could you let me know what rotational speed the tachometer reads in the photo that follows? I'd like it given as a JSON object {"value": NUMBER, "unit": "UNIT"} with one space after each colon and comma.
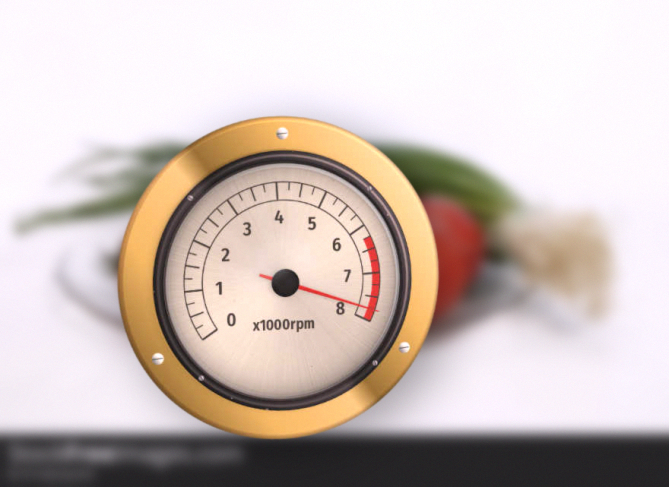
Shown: {"value": 7750, "unit": "rpm"}
